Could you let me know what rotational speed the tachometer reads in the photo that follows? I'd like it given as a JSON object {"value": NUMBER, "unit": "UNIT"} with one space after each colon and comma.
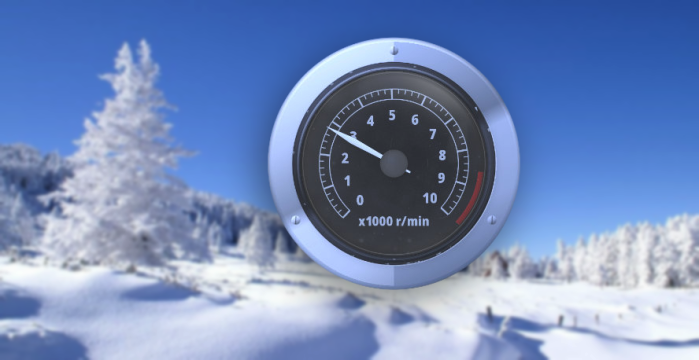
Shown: {"value": 2800, "unit": "rpm"}
